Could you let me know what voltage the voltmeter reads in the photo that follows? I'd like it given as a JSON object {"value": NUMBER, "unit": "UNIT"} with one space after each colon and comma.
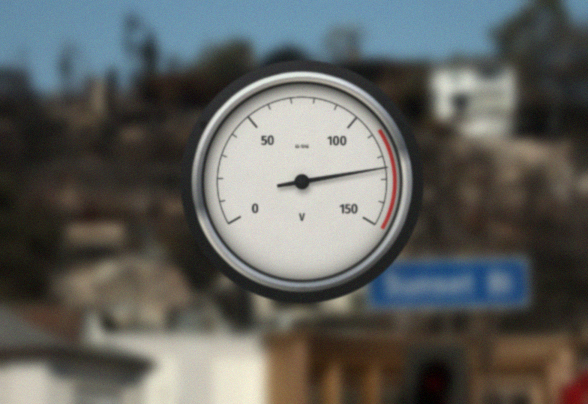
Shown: {"value": 125, "unit": "V"}
